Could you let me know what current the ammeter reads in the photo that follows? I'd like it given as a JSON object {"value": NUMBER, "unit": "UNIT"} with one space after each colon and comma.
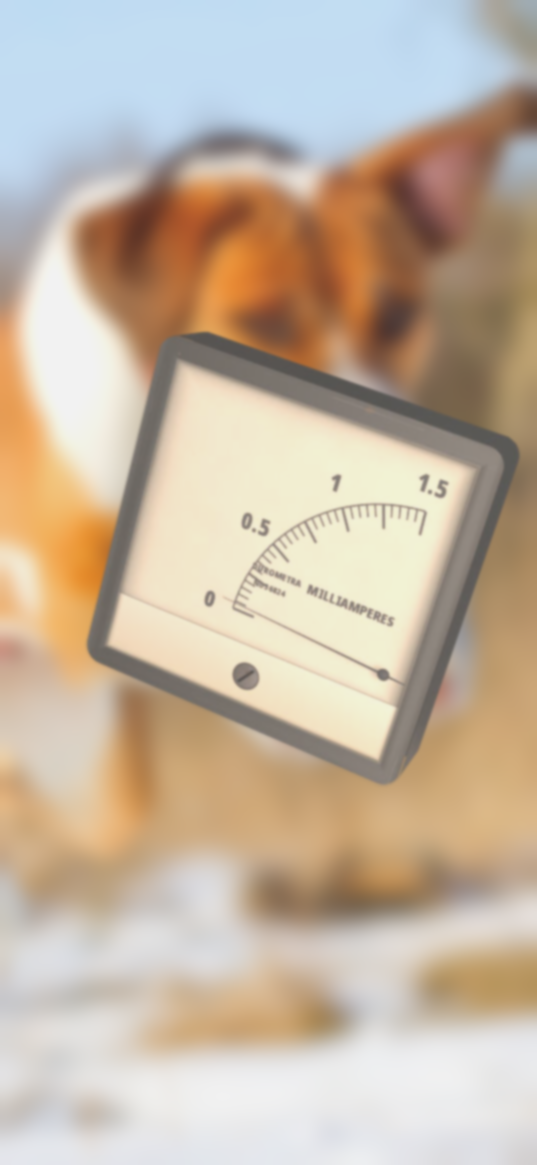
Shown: {"value": 0.05, "unit": "mA"}
